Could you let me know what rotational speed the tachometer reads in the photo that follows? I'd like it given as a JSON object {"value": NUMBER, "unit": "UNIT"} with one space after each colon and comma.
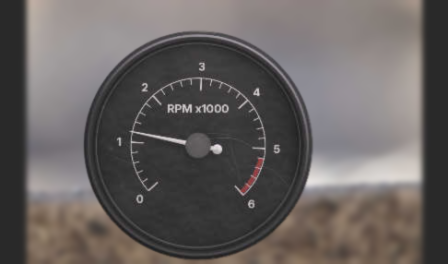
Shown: {"value": 1200, "unit": "rpm"}
